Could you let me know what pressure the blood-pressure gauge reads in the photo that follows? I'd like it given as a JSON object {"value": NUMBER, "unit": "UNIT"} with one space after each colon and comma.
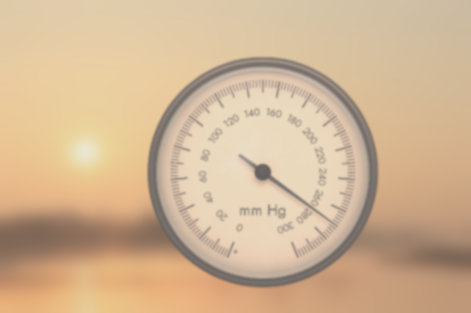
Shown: {"value": 270, "unit": "mmHg"}
